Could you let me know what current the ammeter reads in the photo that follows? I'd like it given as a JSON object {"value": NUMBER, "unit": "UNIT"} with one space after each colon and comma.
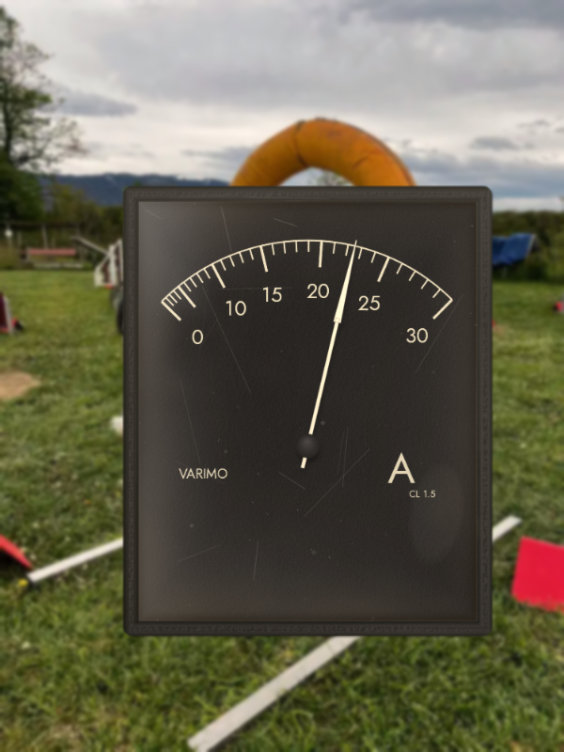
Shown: {"value": 22.5, "unit": "A"}
